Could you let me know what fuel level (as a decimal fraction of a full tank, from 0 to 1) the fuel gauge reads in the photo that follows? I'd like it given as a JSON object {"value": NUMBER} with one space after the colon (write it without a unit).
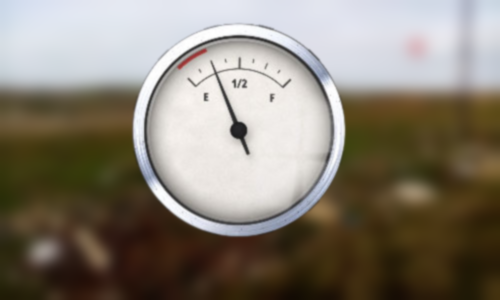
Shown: {"value": 0.25}
